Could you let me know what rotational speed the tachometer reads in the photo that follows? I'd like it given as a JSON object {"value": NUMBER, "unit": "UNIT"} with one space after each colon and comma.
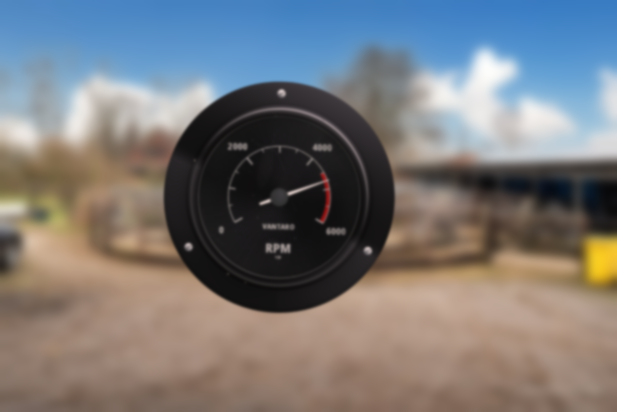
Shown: {"value": 4750, "unit": "rpm"}
